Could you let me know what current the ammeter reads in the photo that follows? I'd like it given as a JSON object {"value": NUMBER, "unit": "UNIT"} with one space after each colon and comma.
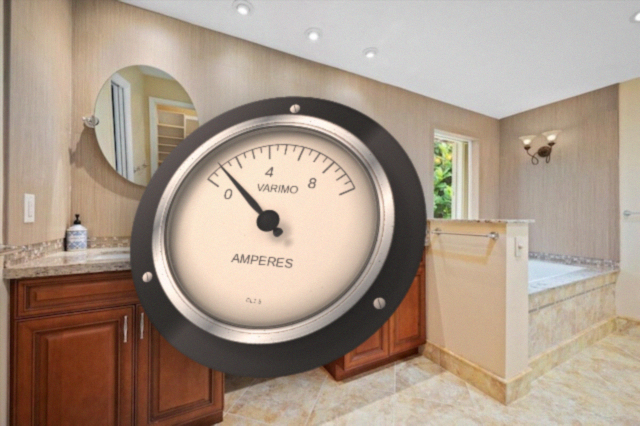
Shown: {"value": 1, "unit": "A"}
